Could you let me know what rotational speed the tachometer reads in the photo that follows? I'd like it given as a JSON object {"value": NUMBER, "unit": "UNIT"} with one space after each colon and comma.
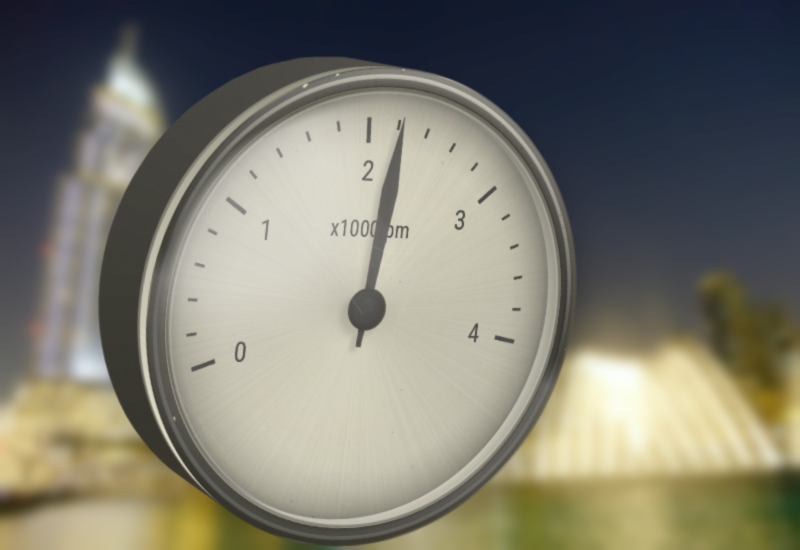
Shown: {"value": 2200, "unit": "rpm"}
